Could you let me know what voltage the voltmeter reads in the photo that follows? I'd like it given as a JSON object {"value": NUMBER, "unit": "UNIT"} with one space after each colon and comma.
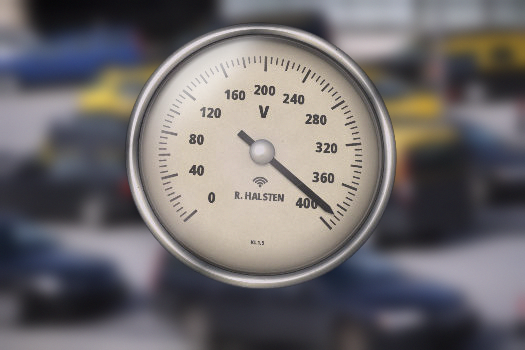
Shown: {"value": 390, "unit": "V"}
